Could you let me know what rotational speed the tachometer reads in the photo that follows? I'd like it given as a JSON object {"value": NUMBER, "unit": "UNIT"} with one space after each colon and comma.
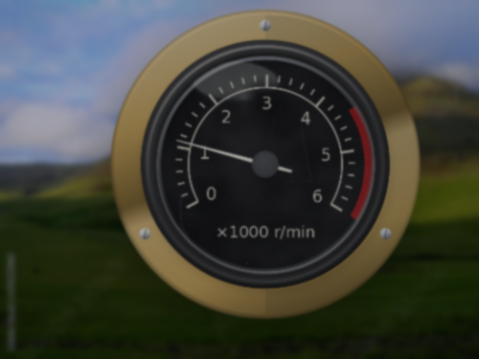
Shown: {"value": 1100, "unit": "rpm"}
